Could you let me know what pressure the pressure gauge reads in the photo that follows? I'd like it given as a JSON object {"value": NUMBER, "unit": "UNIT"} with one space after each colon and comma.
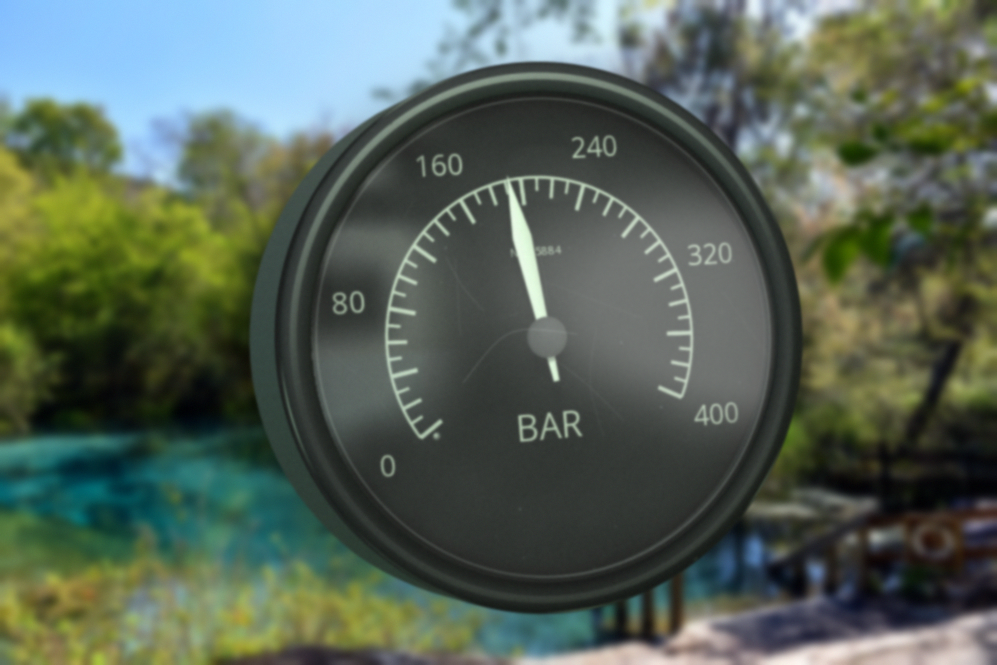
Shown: {"value": 190, "unit": "bar"}
